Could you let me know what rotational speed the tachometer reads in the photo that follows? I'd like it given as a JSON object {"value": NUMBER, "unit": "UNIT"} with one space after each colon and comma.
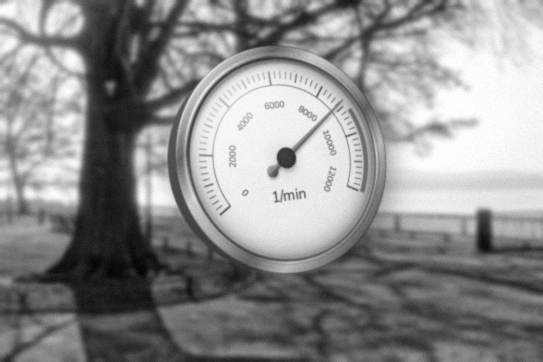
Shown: {"value": 8800, "unit": "rpm"}
